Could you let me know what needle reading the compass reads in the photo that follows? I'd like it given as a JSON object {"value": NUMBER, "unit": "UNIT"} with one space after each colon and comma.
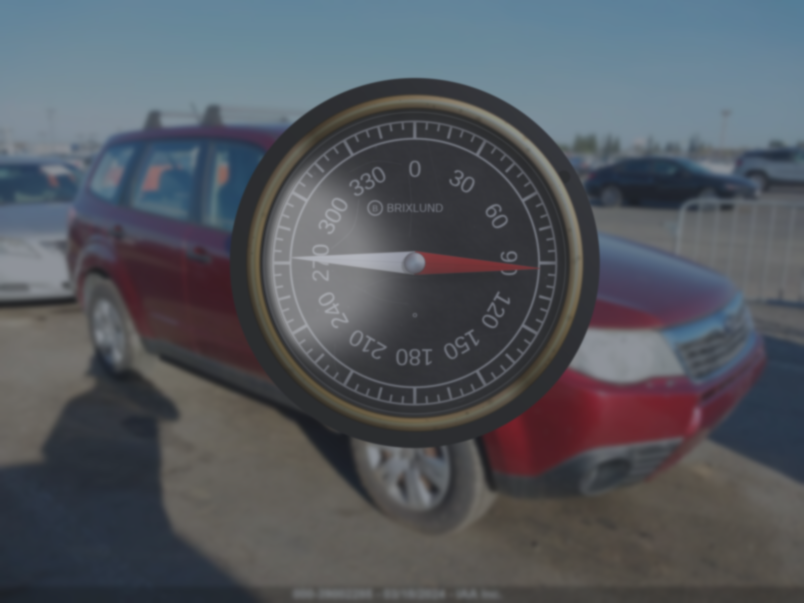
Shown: {"value": 92.5, "unit": "°"}
